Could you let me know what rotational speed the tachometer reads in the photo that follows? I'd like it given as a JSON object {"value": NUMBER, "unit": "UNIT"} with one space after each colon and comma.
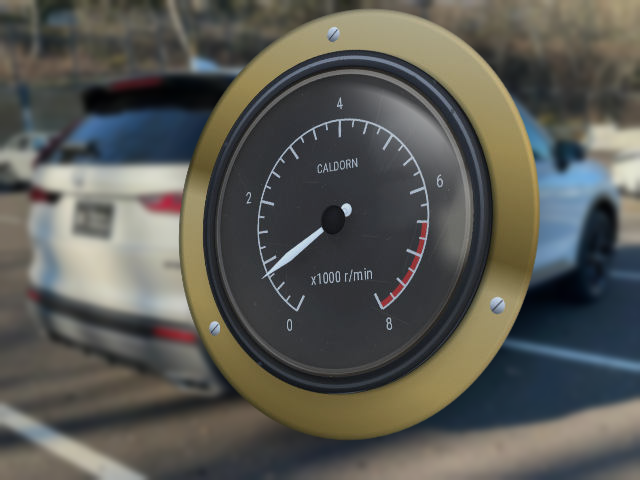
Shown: {"value": 750, "unit": "rpm"}
